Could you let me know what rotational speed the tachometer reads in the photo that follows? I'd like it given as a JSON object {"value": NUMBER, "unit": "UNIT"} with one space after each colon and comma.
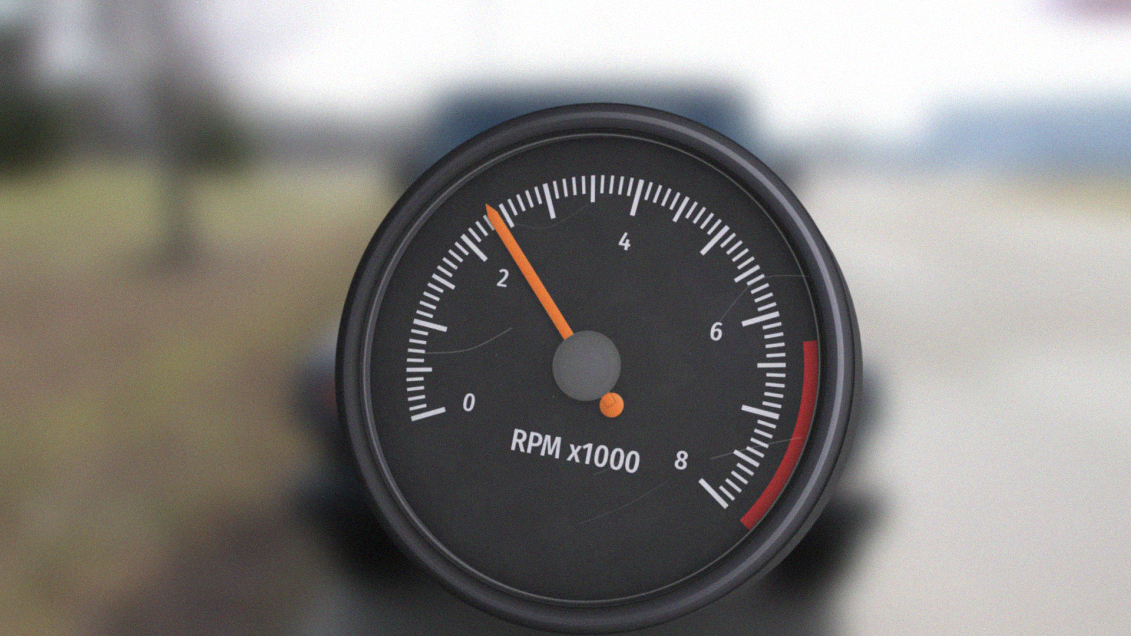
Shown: {"value": 2400, "unit": "rpm"}
